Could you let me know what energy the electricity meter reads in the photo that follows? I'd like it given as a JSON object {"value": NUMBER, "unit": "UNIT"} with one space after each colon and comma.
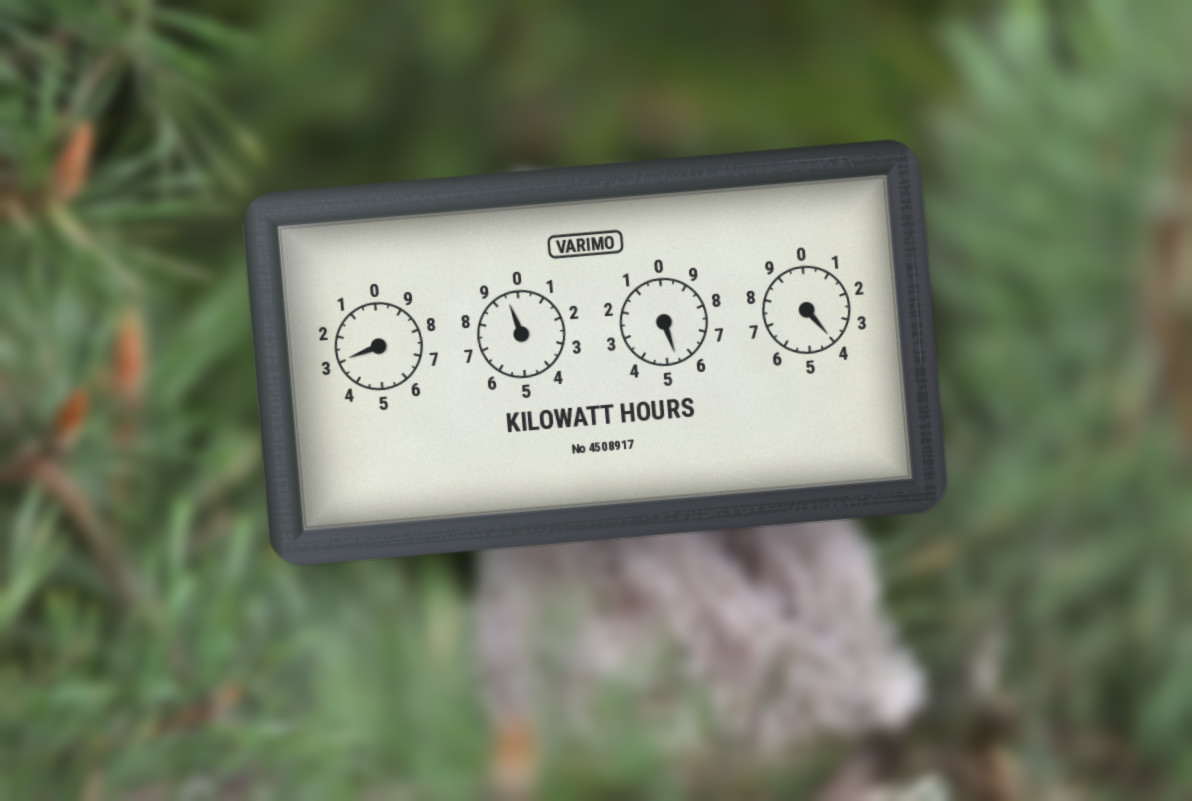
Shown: {"value": 2954, "unit": "kWh"}
